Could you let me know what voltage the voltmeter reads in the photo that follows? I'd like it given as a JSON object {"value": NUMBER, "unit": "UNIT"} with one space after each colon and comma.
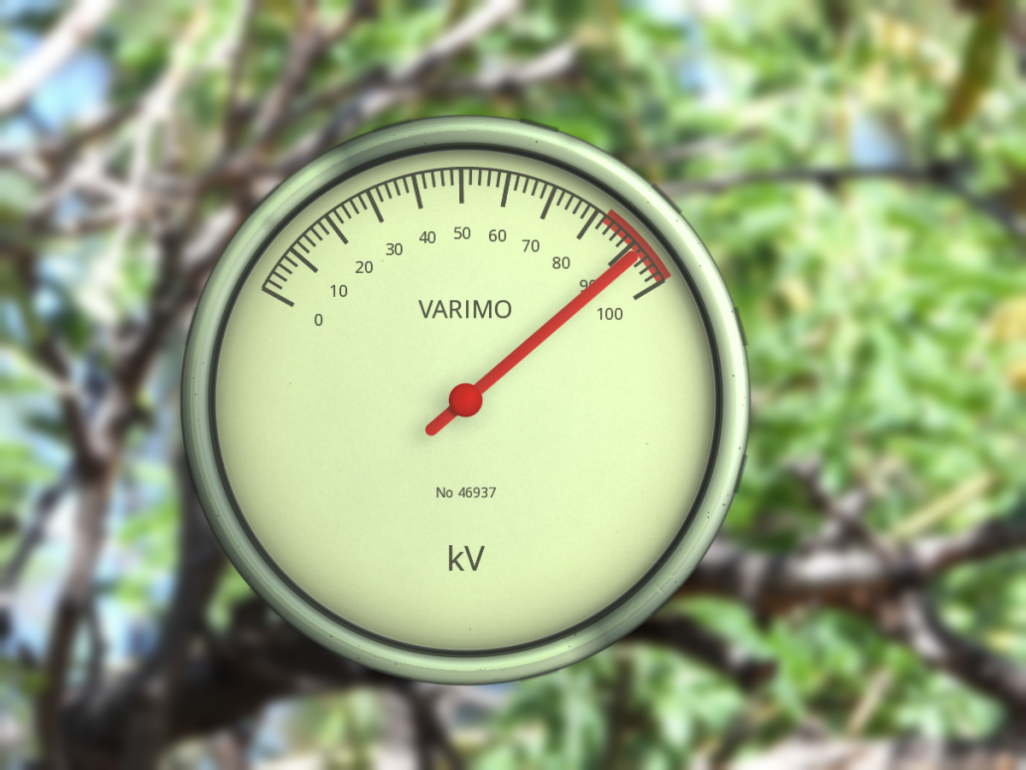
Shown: {"value": 92, "unit": "kV"}
